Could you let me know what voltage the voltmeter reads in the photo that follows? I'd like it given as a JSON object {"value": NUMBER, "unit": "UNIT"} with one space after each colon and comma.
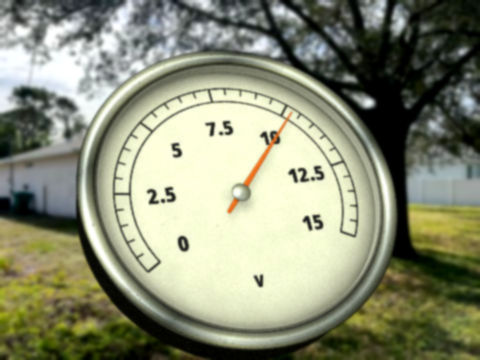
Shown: {"value": 10.25, "unit": "V"}
